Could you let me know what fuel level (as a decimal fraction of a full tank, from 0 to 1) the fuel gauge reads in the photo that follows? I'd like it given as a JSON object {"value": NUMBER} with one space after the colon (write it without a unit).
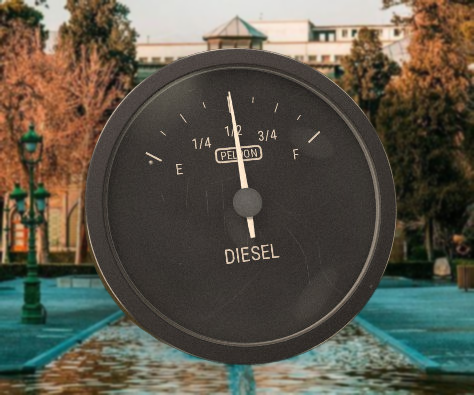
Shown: {"value": 0.5}
